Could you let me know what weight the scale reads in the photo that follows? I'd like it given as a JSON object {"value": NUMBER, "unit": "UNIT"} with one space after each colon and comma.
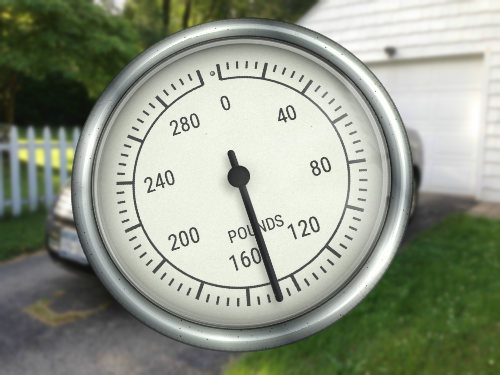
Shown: {"value": 148, "unit": "lb"}
